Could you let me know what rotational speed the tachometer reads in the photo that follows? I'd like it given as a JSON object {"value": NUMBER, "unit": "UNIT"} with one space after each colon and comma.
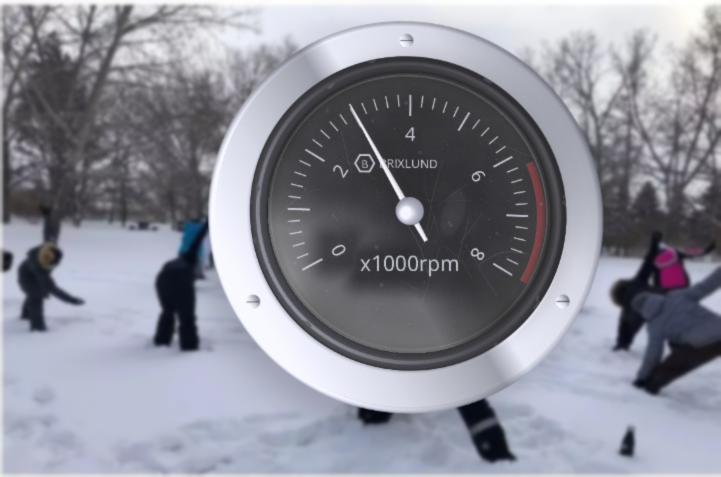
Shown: {"value": 3000, "unit": "rpm"}
